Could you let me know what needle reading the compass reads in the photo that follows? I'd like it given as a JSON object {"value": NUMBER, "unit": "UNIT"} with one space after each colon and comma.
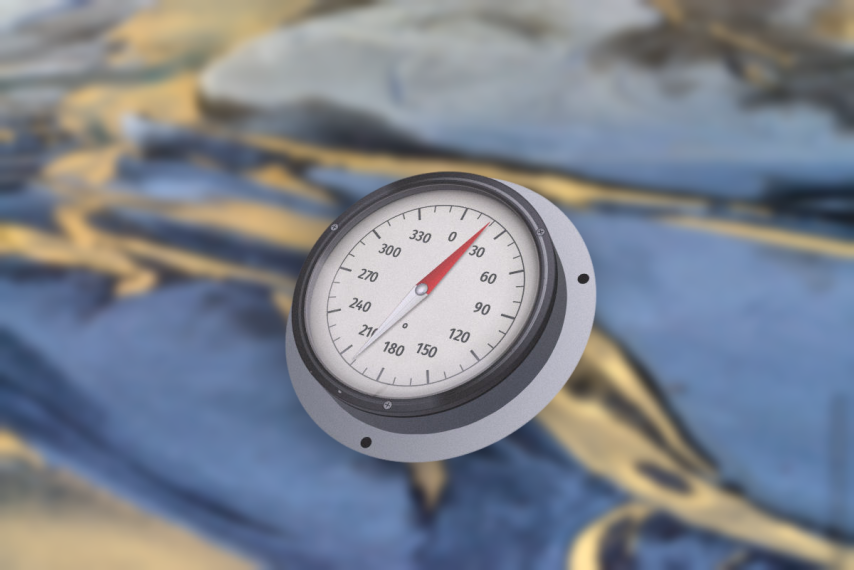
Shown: {"value": 20, "unit": "°"}
